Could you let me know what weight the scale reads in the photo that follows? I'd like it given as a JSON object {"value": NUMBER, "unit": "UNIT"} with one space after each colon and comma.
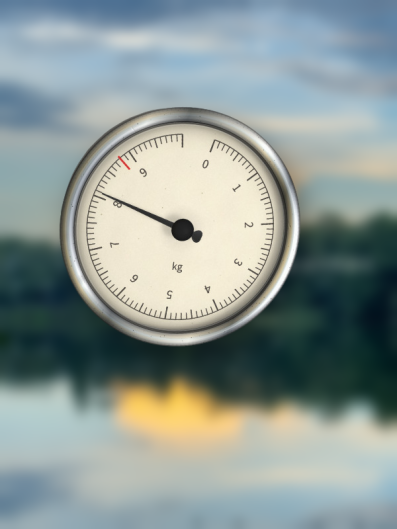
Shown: {"value": 8.1, "unit": "kg"}
